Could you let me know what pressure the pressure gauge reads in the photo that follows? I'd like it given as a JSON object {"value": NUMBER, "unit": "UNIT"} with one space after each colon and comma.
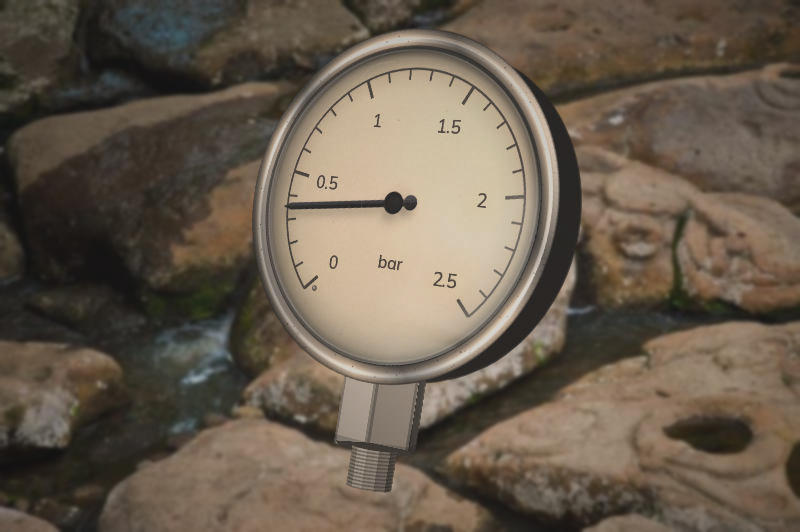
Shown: {"value": 0.35, "unit": "bar"}
